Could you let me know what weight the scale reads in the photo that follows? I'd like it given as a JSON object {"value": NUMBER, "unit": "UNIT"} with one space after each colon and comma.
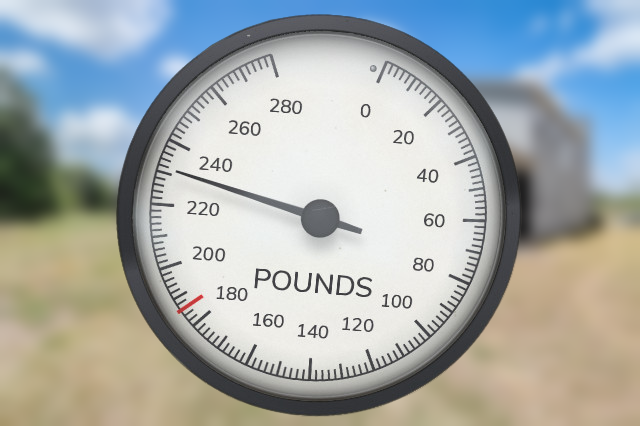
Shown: {"value": 232, "unit": "lb"}
